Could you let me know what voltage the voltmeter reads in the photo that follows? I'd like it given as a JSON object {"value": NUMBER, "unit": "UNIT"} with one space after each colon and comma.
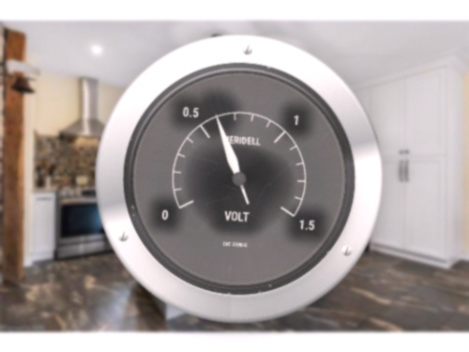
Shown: {"value": 0.6, "unit": "V"}
